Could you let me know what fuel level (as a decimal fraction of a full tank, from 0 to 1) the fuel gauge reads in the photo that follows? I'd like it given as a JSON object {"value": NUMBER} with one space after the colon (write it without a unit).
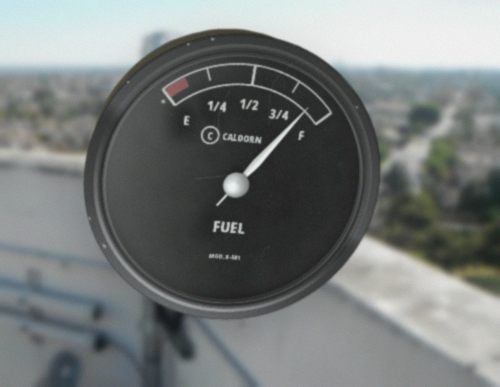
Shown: {"value": 0.875}
